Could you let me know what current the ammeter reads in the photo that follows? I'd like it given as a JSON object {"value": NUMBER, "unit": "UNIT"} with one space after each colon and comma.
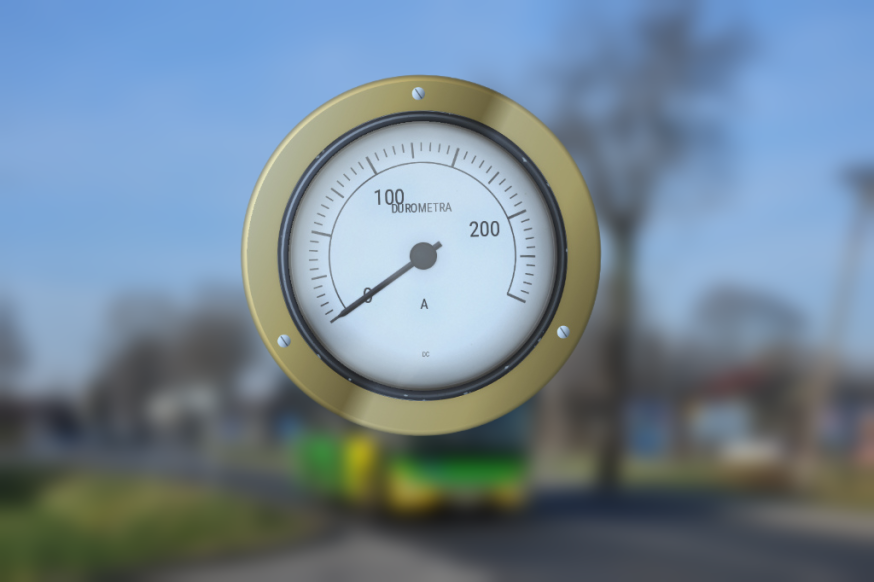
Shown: {"value": 0, "unit": "A"}
